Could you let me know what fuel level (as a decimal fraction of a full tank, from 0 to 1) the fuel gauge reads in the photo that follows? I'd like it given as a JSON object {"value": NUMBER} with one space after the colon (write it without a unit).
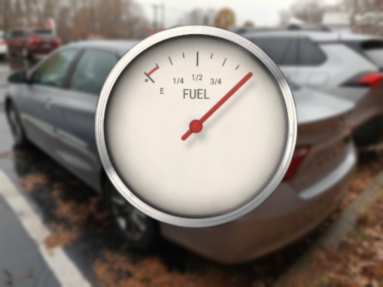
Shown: {"value": 1}
